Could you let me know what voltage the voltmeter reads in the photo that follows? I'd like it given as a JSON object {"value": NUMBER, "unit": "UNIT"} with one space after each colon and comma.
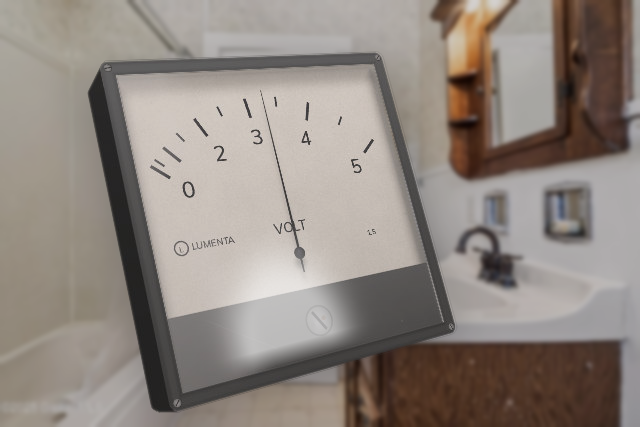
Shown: {"value": 3.25, "unit": "V"}
